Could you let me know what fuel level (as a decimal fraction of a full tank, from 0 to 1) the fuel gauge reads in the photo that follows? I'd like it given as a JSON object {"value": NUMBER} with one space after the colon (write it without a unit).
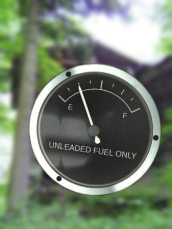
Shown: {"value": 0.25}
